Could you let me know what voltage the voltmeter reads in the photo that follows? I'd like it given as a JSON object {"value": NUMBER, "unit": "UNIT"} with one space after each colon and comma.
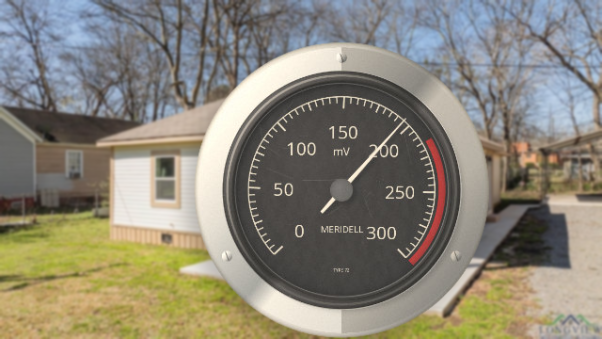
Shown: {"value": 195, "unit": "mV"}
